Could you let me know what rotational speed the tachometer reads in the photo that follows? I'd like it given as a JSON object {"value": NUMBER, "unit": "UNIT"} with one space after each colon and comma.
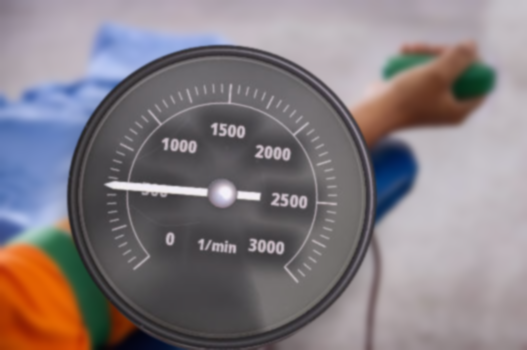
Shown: {"value": 500, "unit": "rpm"}
